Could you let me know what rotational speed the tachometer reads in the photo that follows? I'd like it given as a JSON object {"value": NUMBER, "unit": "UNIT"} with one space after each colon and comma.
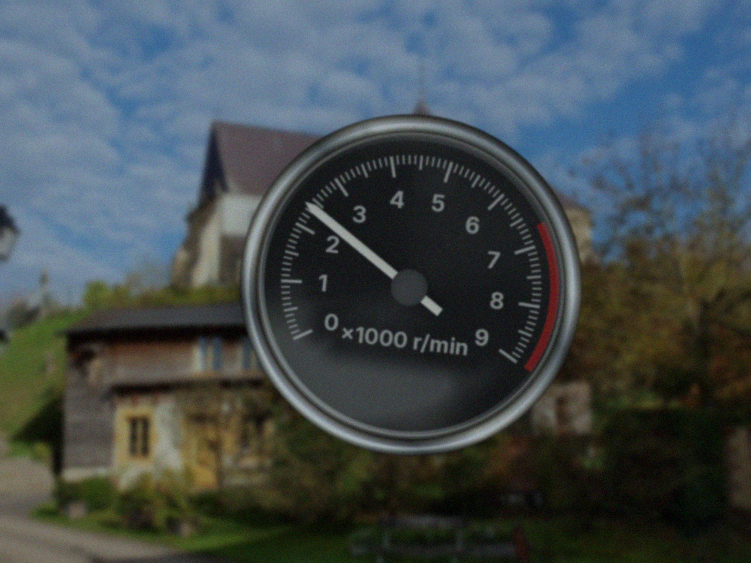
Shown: {"value": 2400, "unit": "rpm"}
